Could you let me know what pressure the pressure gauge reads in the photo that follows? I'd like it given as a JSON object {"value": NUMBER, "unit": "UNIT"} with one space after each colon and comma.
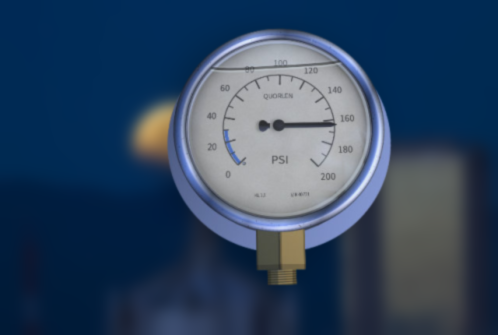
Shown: {"value": 165, "unit": "psi"}
